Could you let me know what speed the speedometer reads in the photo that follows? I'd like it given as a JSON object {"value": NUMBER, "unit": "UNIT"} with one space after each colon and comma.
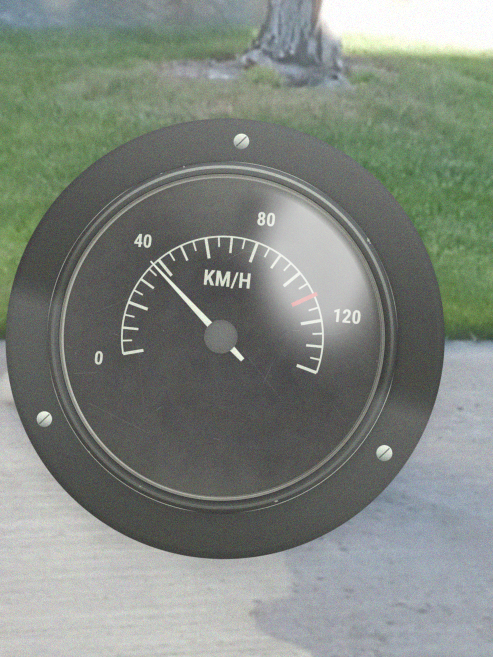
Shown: {"value": 37.5, "unit": "km/h"}
